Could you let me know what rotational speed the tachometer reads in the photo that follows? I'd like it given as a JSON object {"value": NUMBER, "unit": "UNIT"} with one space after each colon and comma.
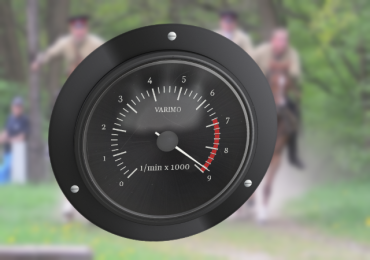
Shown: {"value": 8800, "unit": "rpm"}
